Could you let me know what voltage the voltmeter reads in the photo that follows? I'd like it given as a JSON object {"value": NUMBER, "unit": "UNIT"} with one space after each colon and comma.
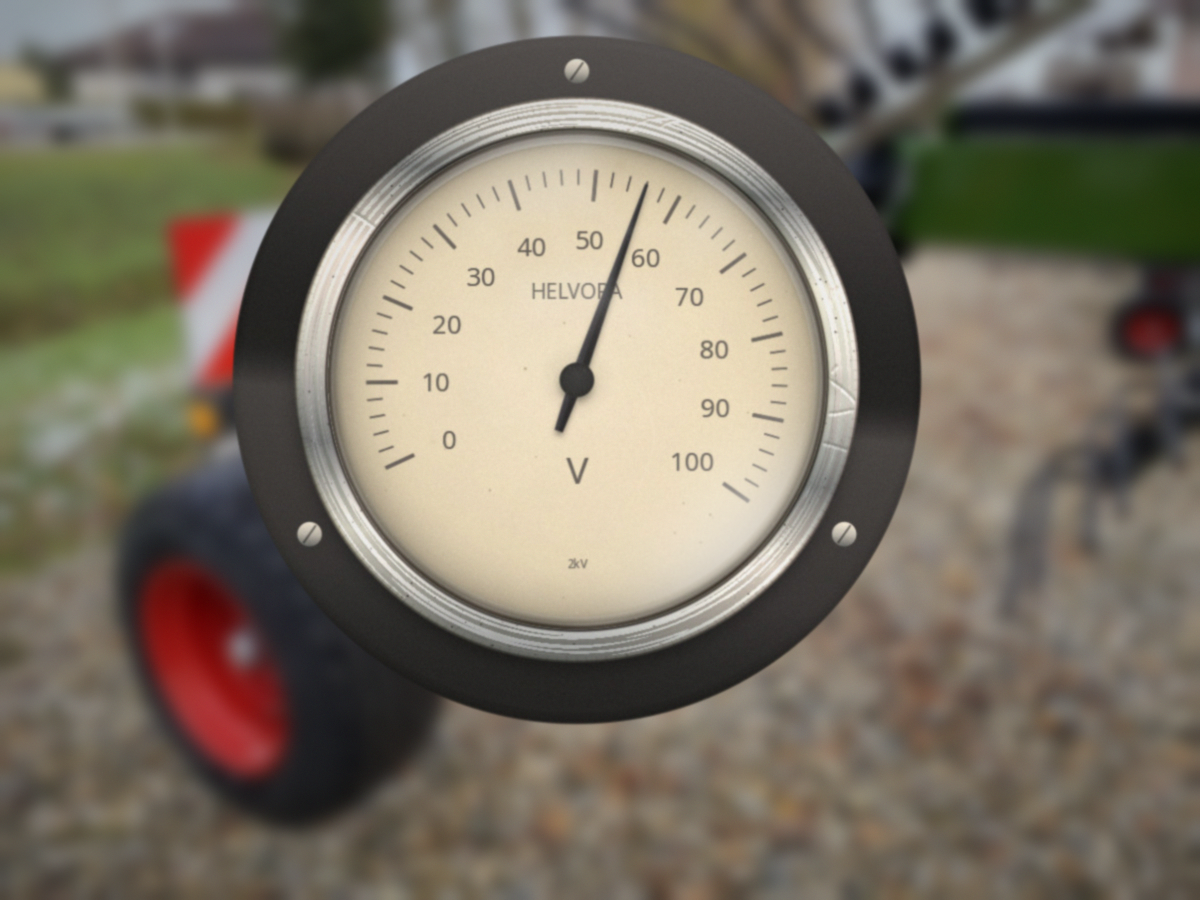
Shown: {"value": 56, "unit": "V"}
